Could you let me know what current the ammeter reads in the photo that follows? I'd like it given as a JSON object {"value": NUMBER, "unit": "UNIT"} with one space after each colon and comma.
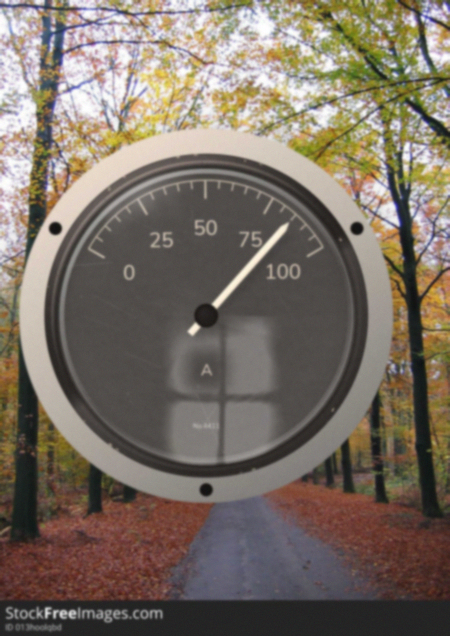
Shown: {"value": 85, "unit": "A"}
